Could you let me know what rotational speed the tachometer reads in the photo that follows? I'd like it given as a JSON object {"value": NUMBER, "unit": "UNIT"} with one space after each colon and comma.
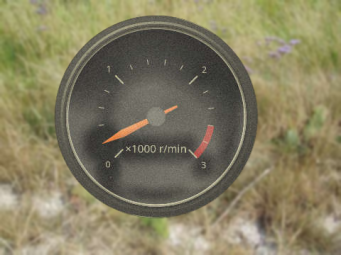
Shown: {"value": 200, "unit": "rpm"}
